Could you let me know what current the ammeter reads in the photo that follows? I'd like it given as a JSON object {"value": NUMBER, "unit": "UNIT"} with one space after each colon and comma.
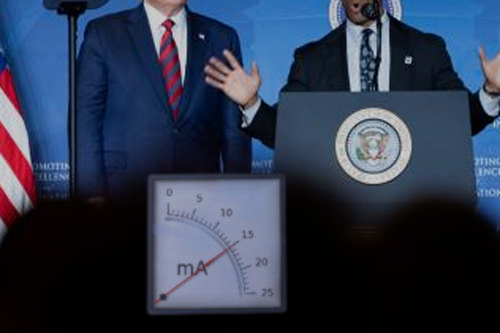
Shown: {"value": 15, "unit": "mA"}
